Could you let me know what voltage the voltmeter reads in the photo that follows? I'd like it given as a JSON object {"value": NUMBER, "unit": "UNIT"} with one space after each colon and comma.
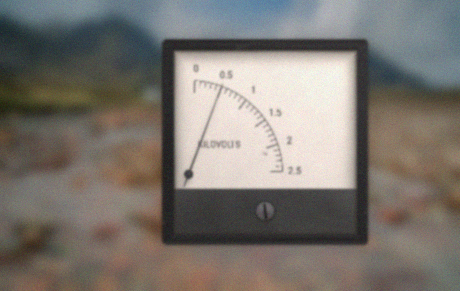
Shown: {"value": 0.5, "unit": "kV"}
